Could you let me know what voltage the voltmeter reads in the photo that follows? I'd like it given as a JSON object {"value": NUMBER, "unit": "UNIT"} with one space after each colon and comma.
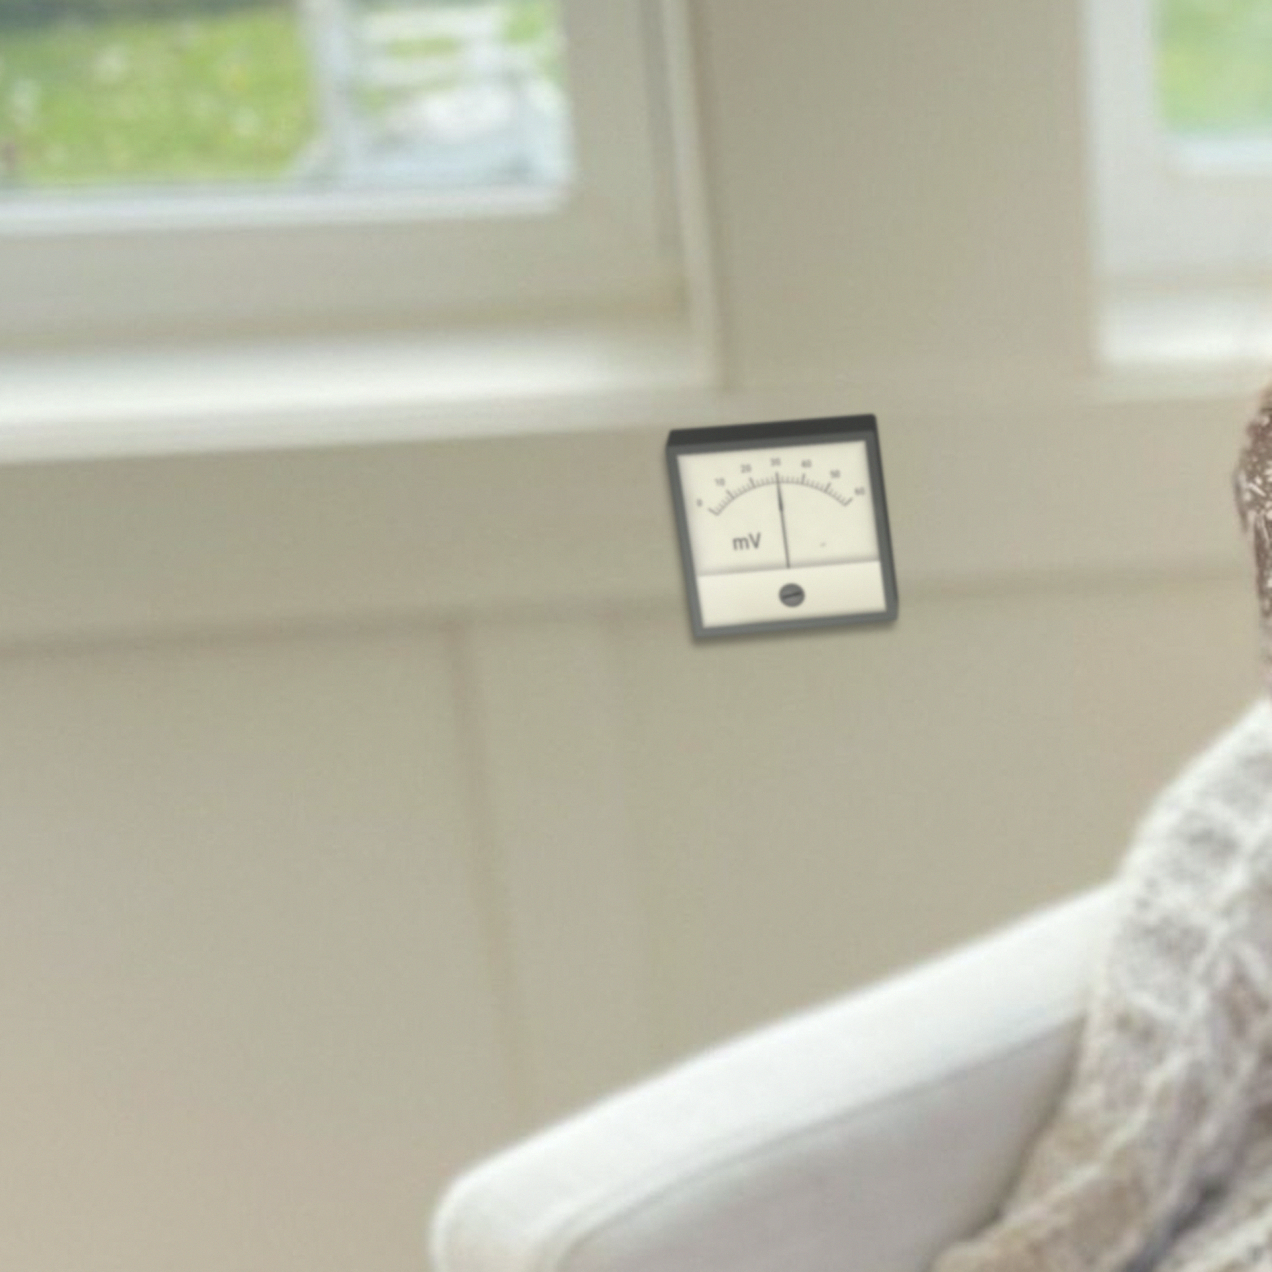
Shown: {"value": 30, "unit": "mV"}
